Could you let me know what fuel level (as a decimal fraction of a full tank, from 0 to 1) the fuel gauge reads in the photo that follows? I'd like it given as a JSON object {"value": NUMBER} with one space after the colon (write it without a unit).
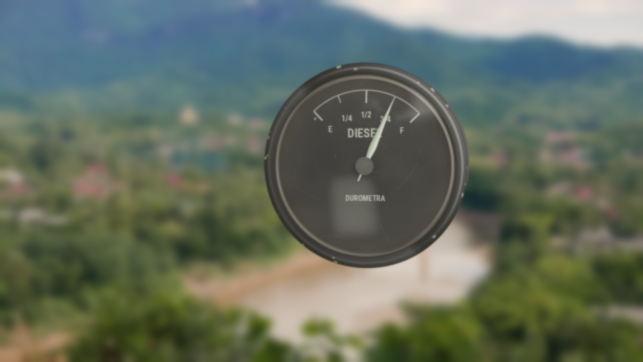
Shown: {"value": 0.75}
